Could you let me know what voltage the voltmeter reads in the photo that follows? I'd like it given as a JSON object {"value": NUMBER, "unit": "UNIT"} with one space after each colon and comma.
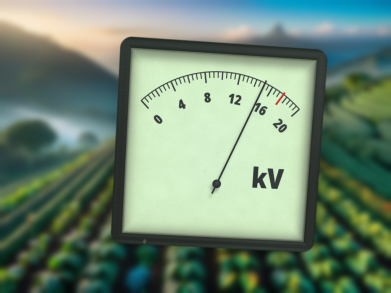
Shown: {"value": 15, "unit": "kV"}
